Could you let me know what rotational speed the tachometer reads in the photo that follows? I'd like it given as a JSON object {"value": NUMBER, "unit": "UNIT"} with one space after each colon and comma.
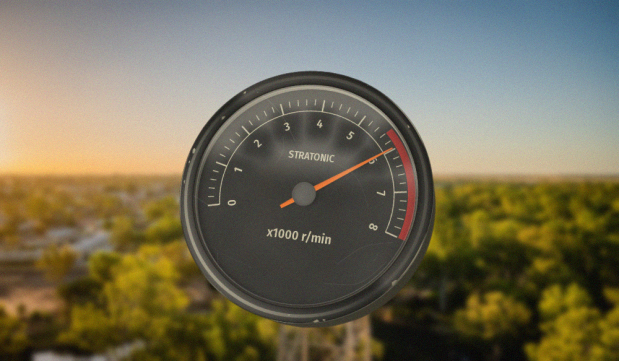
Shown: {"value": 6000, "unit": "rpm"}
